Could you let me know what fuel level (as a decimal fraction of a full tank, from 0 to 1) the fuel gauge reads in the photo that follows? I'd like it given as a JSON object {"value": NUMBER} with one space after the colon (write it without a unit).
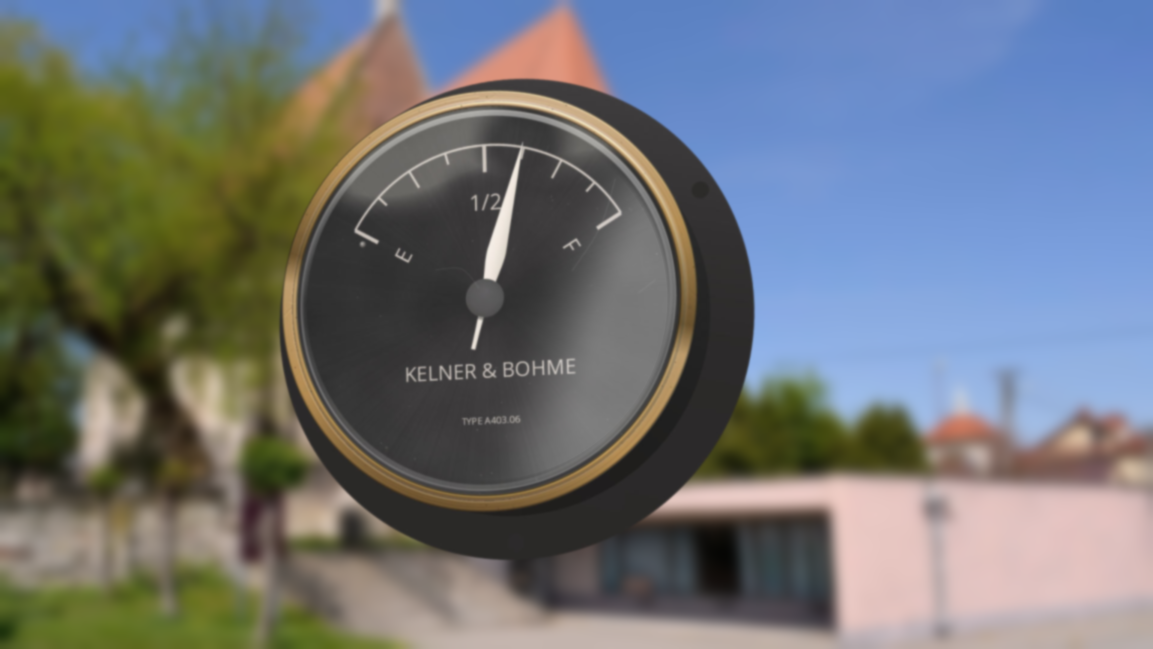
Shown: {"value": 0.625}
